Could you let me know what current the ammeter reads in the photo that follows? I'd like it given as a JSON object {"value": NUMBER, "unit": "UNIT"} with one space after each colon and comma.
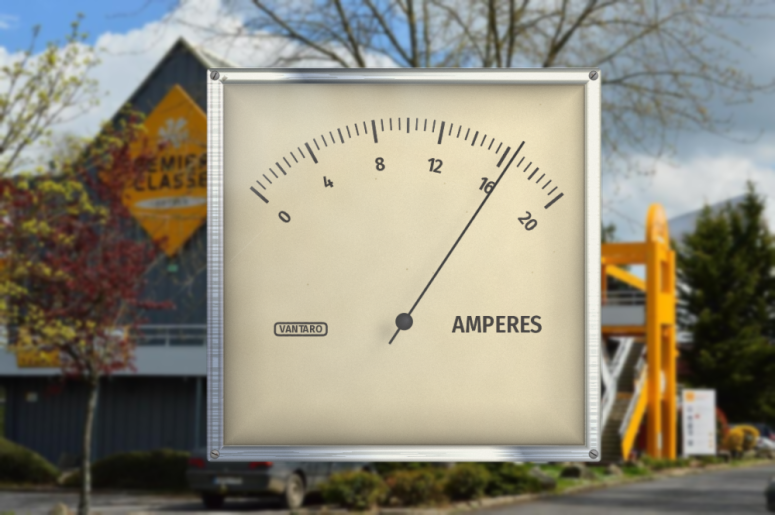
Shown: {"value": 16.5, "unit": "A"}
